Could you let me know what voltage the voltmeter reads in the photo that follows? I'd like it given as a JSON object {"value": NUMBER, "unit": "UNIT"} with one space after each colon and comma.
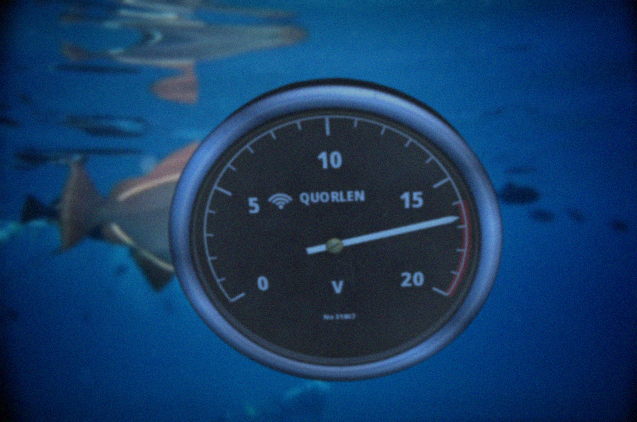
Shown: {"value": 16.5, "unit": "V"}
